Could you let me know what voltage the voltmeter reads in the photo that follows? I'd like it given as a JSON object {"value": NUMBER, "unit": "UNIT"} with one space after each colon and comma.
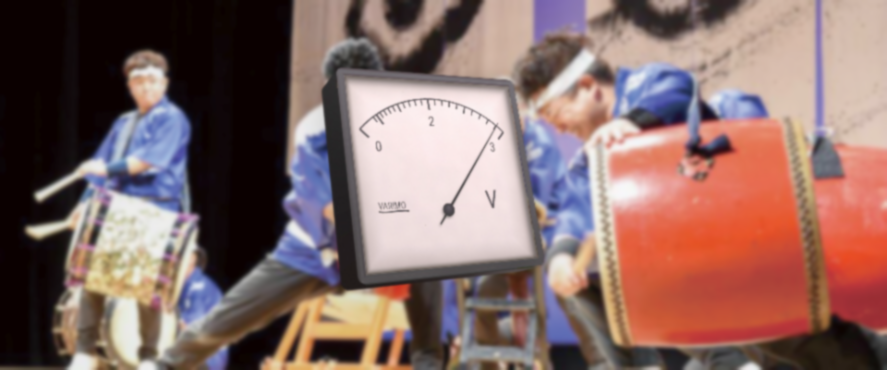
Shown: {"value": 2.9, "unit": "V"}
